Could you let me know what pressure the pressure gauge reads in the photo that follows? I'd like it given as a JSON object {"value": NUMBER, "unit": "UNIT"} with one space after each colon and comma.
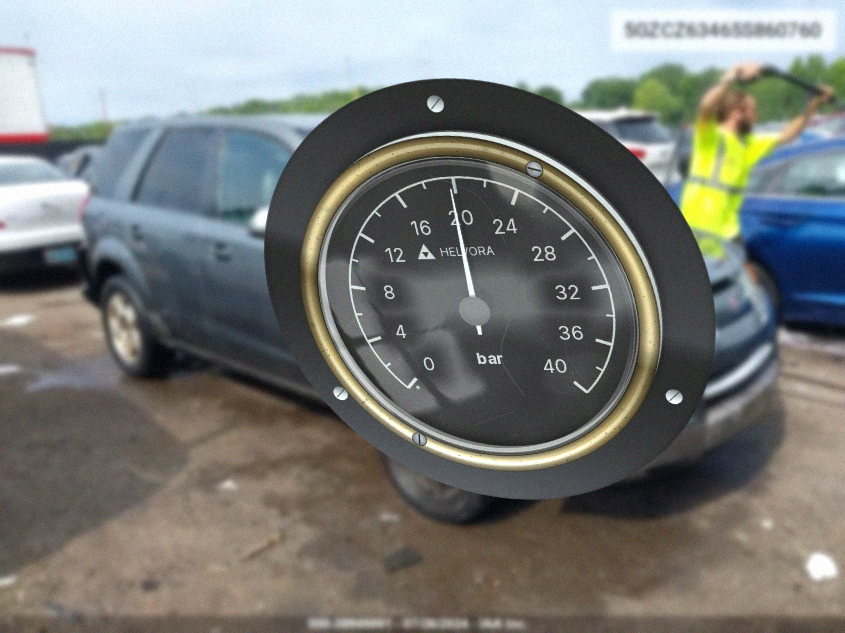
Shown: {"value": 20, "unit": "bar"}
